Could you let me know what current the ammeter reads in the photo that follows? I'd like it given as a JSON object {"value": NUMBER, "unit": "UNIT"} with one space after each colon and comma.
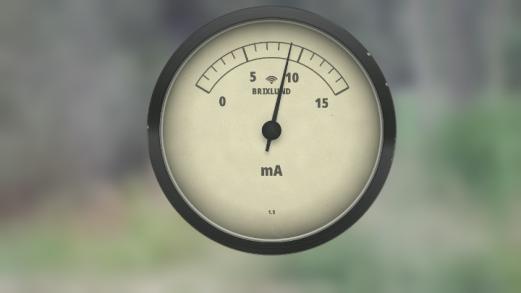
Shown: {"value": 9, "unit": "mA"}
